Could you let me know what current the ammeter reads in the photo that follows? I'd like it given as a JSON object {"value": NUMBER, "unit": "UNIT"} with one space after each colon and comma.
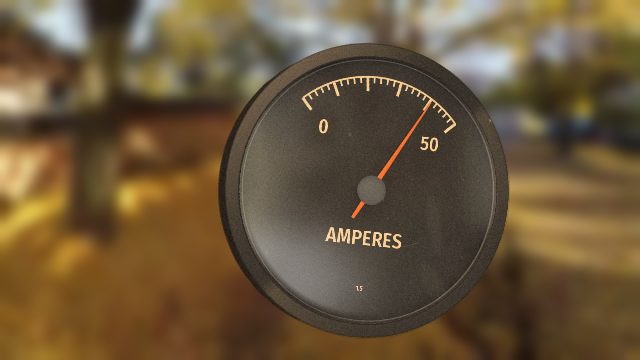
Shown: {"value": 40, "unit": "A"}
